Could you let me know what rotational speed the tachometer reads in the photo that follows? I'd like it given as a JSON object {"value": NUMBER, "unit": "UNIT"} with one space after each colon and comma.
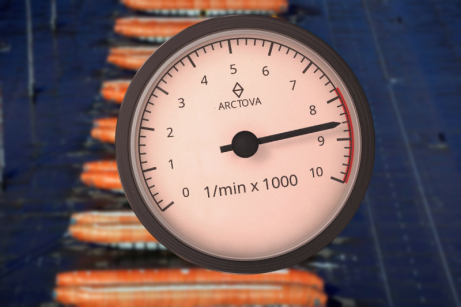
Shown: {"value": 8600, "unit": "rpm"}
